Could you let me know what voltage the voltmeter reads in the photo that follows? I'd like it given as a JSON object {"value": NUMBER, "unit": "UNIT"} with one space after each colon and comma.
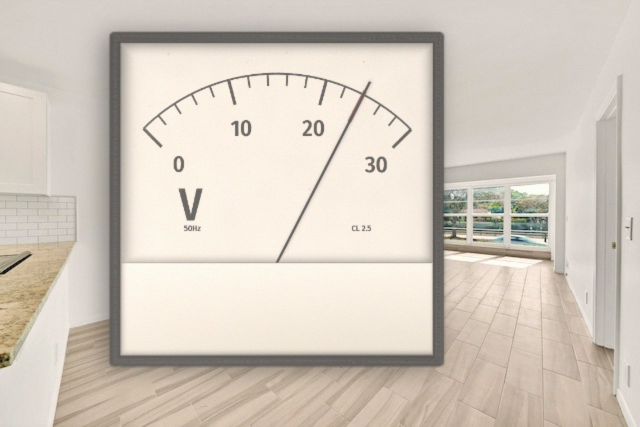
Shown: {"value": 24, "unit": "V"}
